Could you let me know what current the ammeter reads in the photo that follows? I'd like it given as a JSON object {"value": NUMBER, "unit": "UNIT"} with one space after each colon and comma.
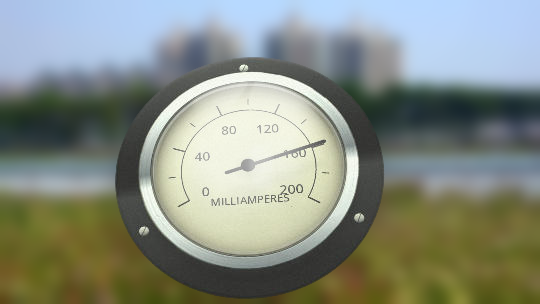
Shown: {"value": 160, "unit": "mA"}
